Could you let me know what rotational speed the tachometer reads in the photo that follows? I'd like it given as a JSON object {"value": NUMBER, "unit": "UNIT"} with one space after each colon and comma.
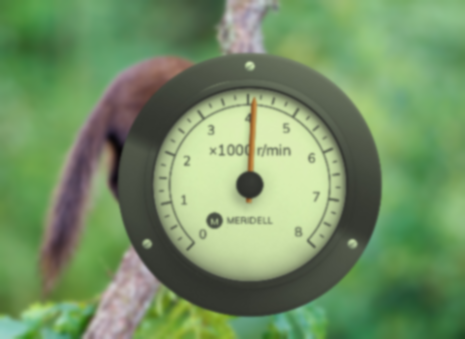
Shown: {"value": 4125, "unit": "rpm"}
